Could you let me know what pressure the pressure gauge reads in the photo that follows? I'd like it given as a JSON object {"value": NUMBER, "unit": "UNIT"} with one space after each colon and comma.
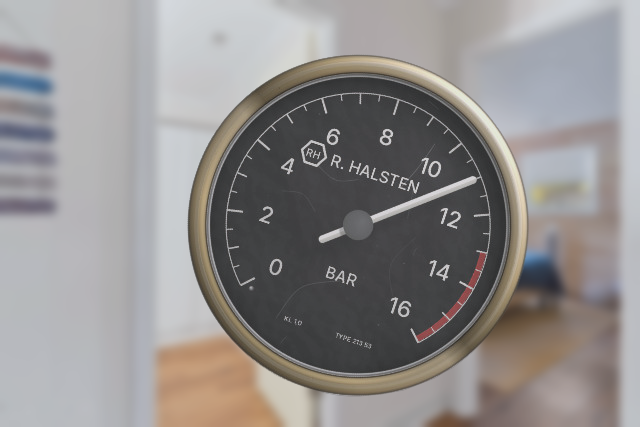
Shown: {"value": 11, "unit": "bar"}
